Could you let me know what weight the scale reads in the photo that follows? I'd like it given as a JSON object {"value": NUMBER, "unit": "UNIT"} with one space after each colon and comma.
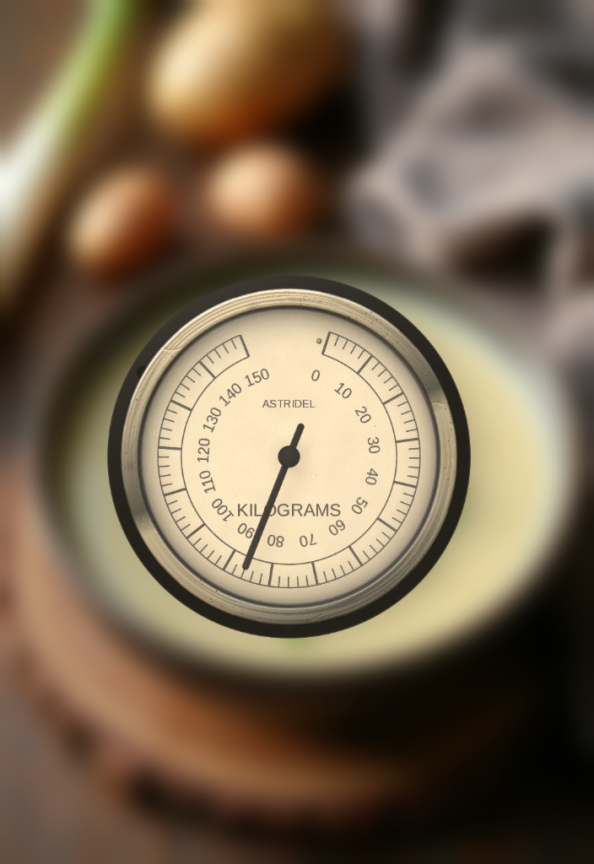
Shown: {"value": 86, "unit": "kg"}
